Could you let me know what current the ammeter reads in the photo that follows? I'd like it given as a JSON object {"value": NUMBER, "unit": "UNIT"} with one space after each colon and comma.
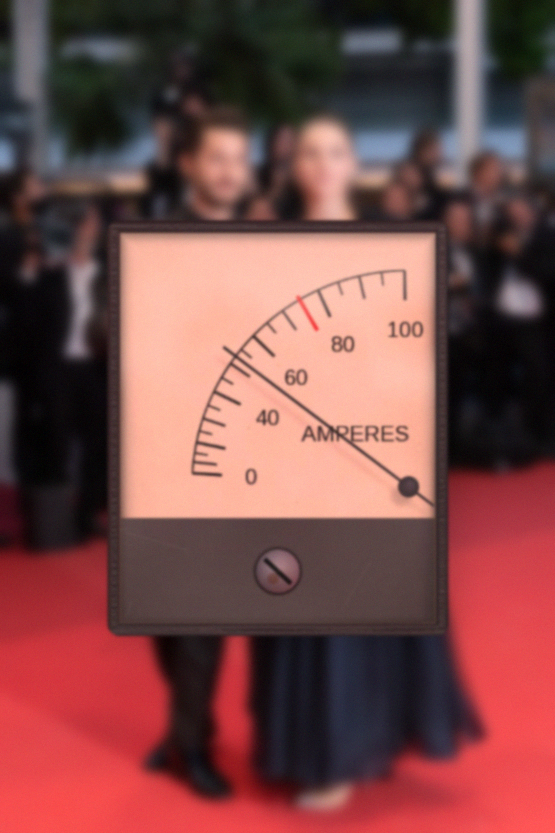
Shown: {"value": 52.5, "unit": "A"}
